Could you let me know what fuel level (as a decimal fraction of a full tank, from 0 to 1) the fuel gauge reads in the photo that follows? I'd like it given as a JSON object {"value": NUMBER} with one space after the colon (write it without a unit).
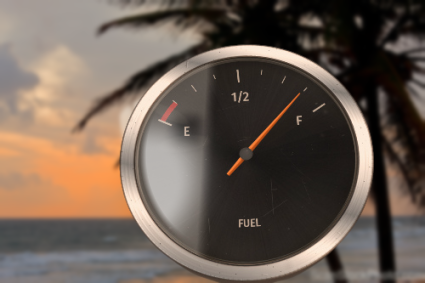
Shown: {"value": 0.875}
